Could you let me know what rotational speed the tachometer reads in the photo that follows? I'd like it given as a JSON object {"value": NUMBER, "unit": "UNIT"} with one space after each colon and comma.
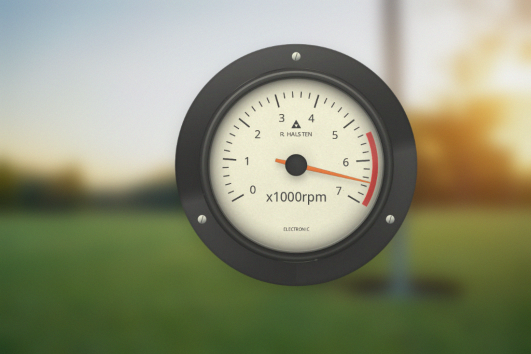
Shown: {"value": 6500, "unit": "rpm"}
